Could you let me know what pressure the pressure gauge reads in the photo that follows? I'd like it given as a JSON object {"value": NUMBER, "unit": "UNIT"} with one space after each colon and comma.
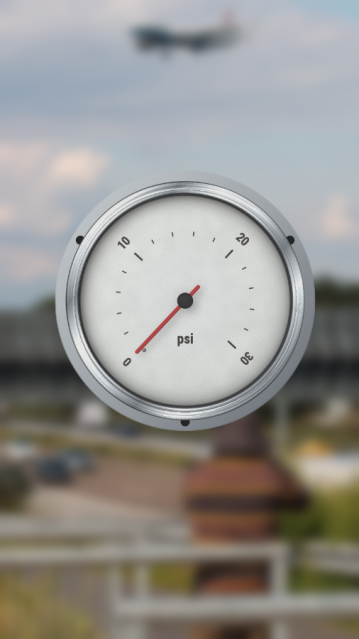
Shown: {"value": 0, "unit": "psi"}
